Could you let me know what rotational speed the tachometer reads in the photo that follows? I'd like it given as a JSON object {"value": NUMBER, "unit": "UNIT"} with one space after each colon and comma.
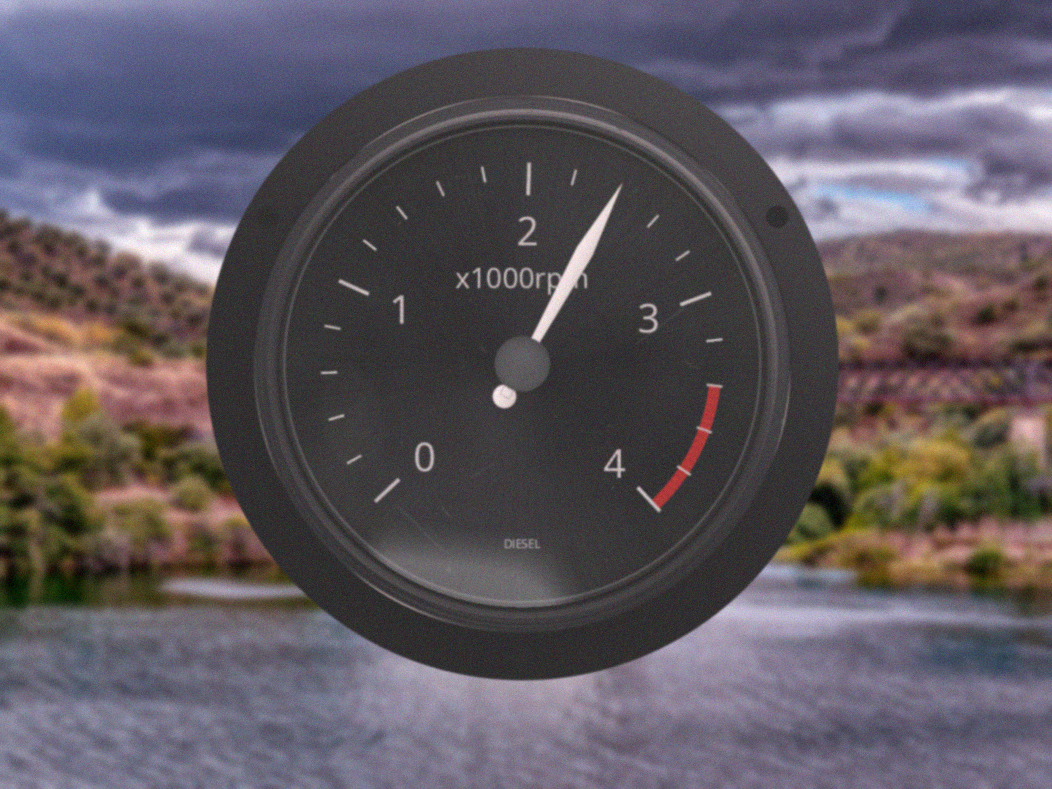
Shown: {"value": 2400, "unit": "rpm"}
